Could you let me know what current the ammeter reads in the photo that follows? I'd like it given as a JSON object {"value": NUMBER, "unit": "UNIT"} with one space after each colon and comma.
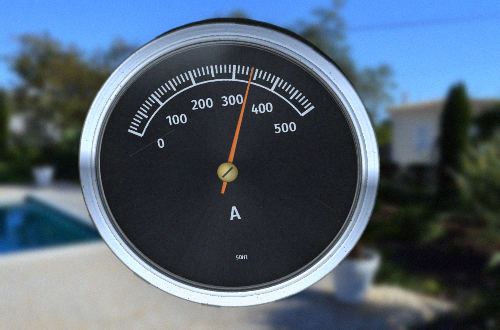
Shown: {"value": 340, "unit": "A"}
